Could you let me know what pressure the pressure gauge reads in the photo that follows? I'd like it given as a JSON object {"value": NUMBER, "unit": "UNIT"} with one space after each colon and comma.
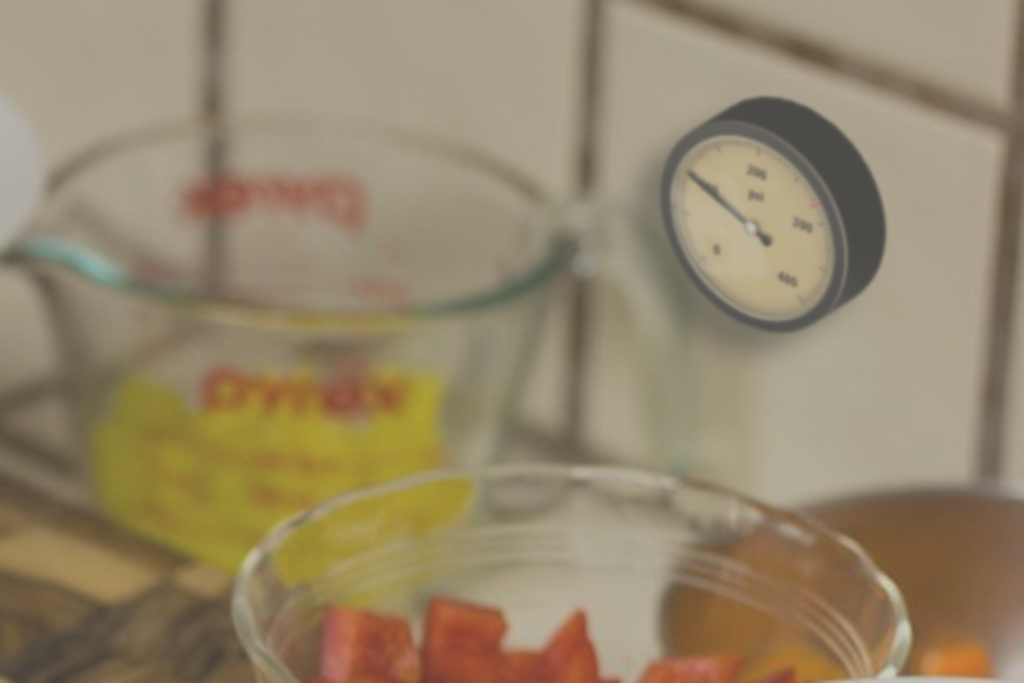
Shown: {"value": 100, "unit": "psi"}
